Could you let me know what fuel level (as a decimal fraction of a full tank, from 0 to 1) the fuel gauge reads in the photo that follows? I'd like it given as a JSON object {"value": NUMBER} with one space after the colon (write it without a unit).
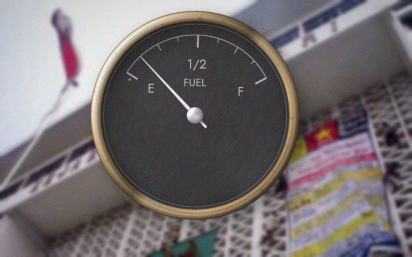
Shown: {"value": 0.125}
